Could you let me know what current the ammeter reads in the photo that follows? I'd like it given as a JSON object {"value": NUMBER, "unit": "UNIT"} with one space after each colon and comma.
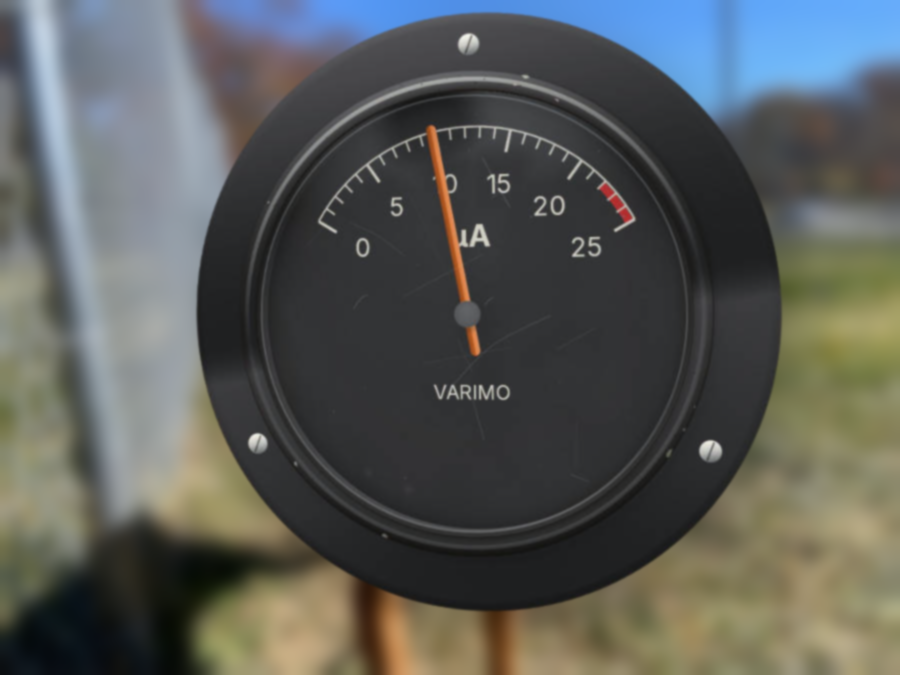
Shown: {"value": 10, "unit": "µA"}
